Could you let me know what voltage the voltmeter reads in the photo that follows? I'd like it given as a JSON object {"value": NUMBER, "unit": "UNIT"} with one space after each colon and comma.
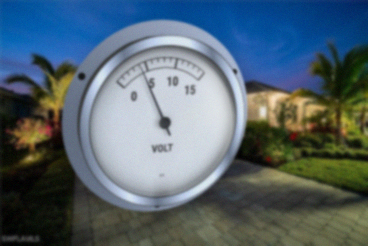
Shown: {"value": 4, "unit": "V"}
